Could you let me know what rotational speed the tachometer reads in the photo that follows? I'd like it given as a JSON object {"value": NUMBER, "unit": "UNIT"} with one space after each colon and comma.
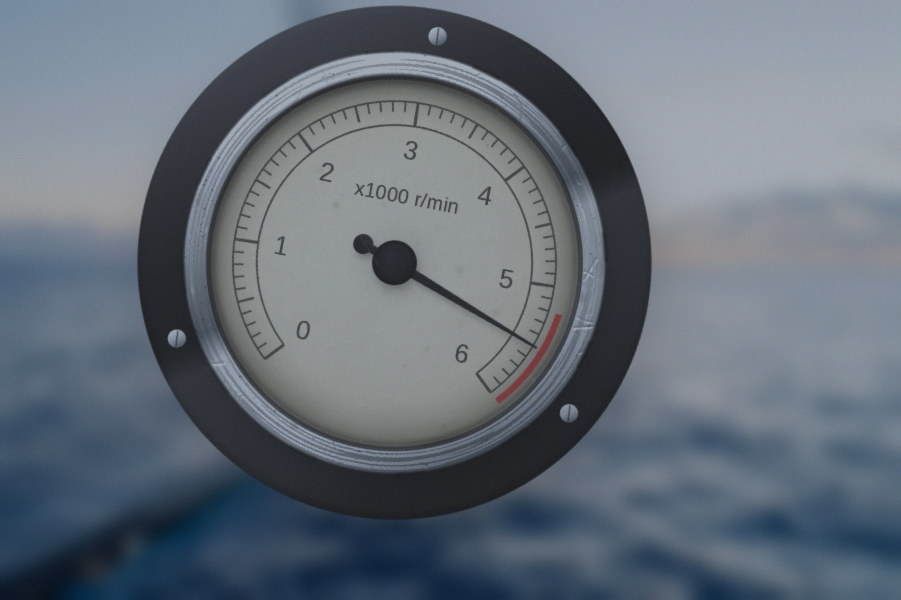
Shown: {"value": 5500, "unit": "rpm"}
